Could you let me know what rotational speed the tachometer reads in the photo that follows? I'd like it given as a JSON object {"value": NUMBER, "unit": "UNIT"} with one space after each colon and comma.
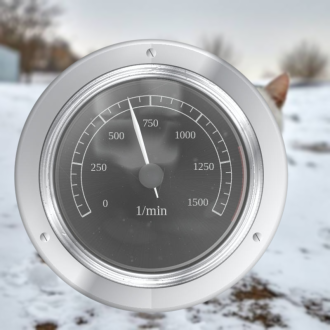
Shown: {"value": 650, "unit": "rpm"}
